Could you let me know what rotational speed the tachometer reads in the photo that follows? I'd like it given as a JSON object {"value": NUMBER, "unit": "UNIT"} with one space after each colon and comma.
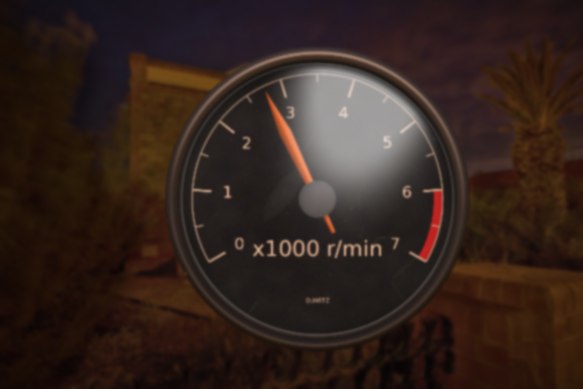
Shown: {"value": 2750, "unit": "rpm"}
